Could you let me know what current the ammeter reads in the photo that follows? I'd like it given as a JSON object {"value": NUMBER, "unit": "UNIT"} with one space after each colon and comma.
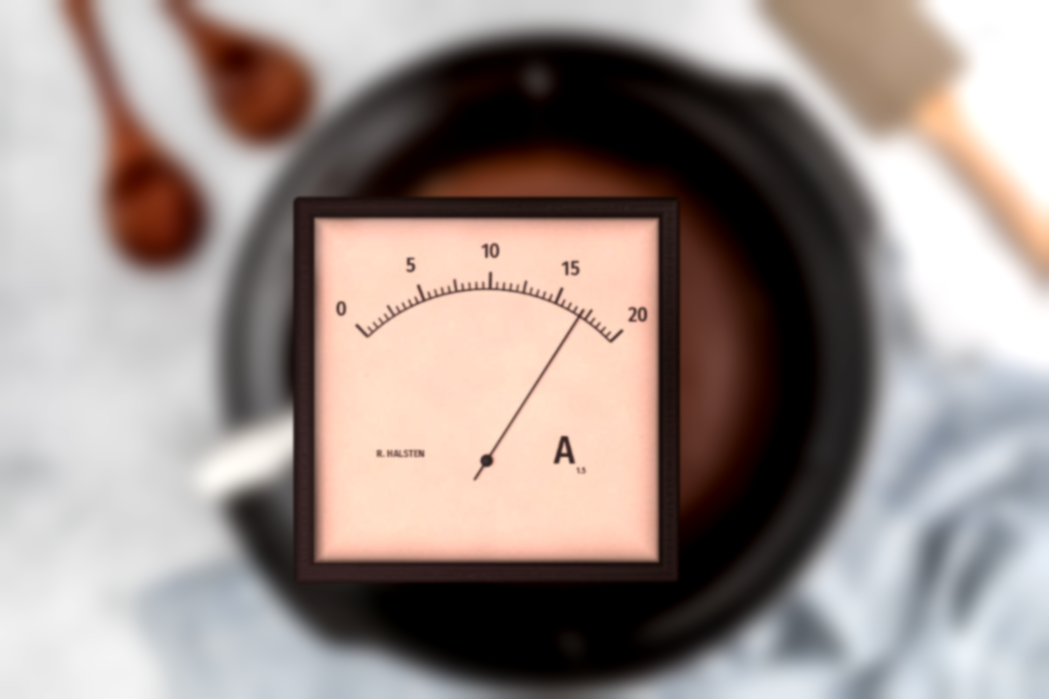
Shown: {"value": 17, "unit": "A"}
